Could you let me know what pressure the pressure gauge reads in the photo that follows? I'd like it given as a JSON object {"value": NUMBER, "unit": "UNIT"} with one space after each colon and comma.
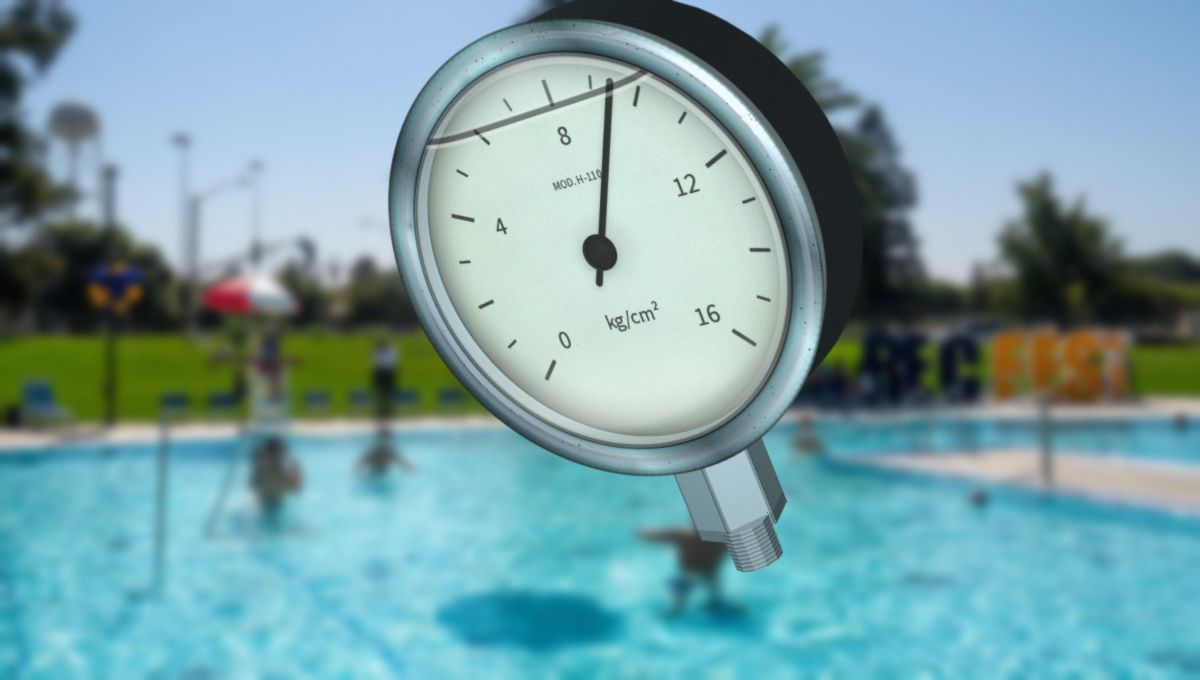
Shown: {"value": 9.5, "unit": "kg/cm²"}
